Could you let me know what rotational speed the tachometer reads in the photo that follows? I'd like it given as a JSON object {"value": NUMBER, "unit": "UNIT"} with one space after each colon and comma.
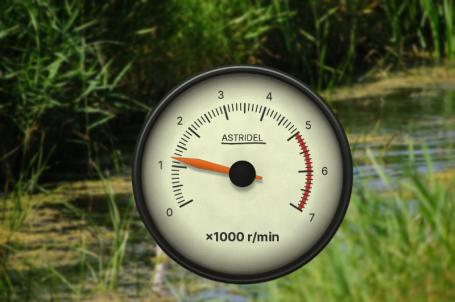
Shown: {"value": 1200, "unit": "rpm"}
